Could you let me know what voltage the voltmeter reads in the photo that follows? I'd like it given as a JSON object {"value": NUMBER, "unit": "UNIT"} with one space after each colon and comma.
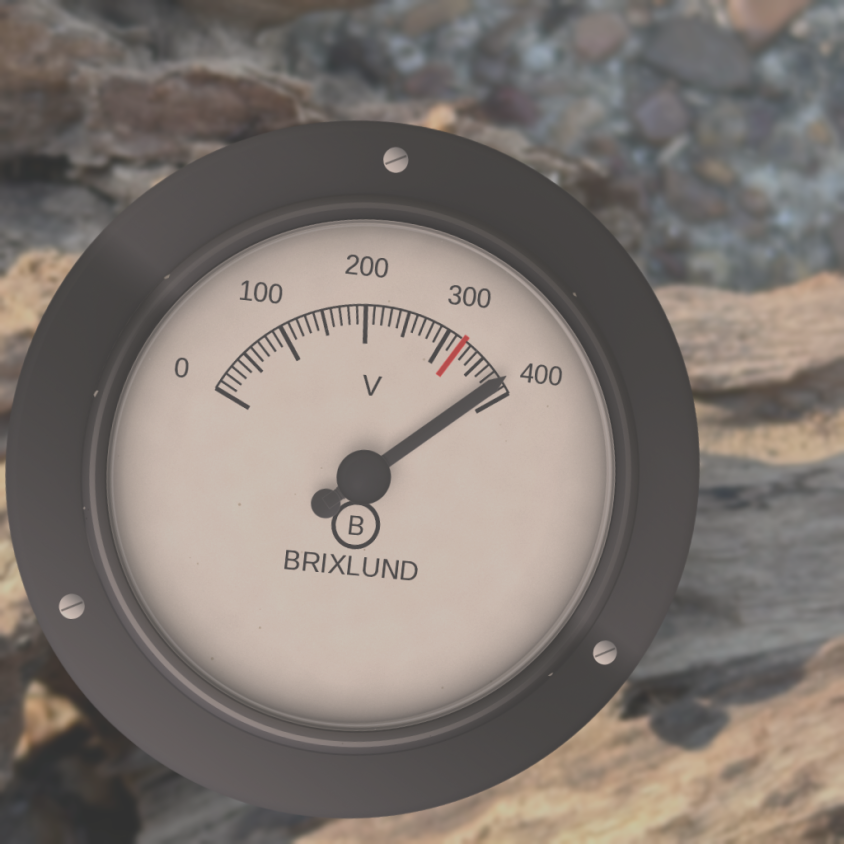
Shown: {"value": 380, "unit": "V"}
